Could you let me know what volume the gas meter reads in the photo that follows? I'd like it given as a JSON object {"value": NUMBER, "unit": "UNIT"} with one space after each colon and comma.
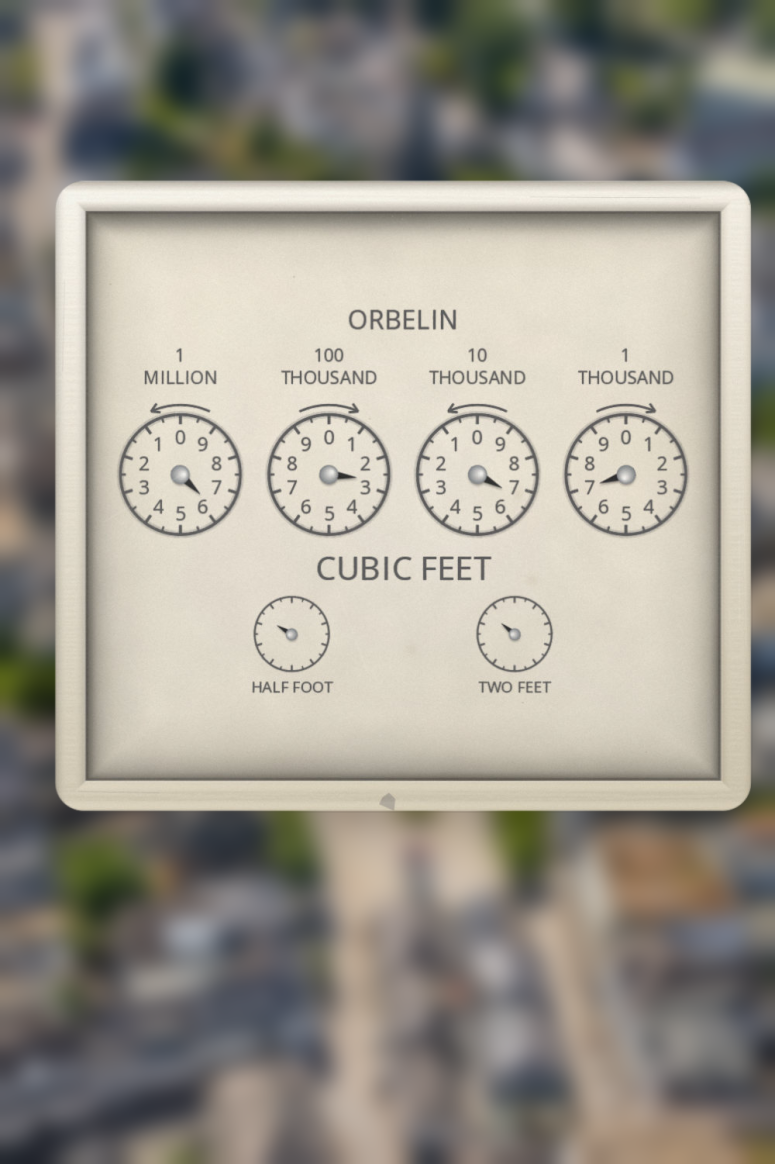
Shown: {"value": 626700, "unit": "ft³"}
